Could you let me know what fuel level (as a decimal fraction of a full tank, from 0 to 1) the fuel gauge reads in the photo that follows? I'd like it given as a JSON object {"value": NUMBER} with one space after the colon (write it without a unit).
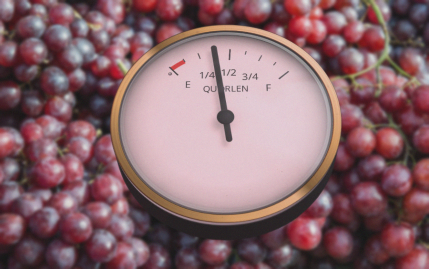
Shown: {"value": 0.375}
